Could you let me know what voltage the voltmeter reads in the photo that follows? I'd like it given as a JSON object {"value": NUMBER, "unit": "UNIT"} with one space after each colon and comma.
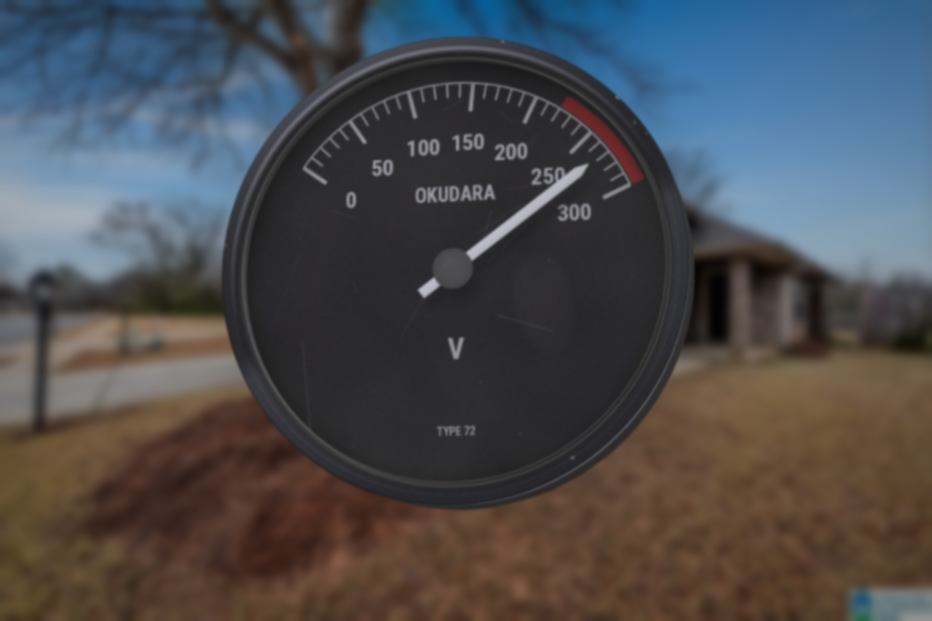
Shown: {"value": 270, "unit": "V"}
